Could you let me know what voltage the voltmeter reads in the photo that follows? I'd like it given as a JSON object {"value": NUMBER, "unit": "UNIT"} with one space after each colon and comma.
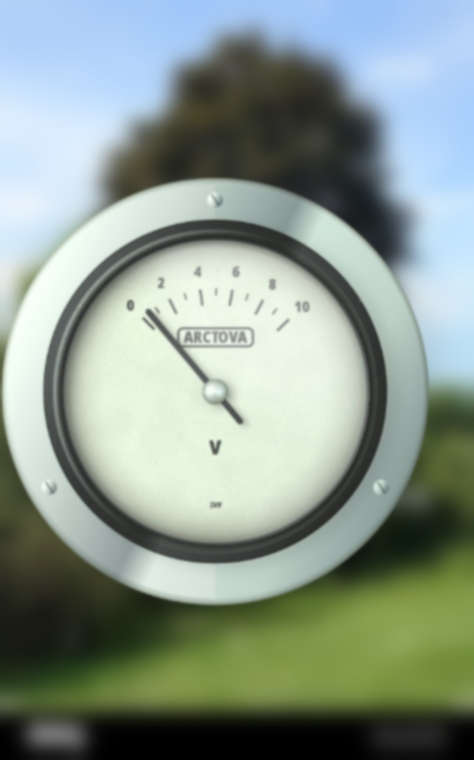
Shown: {"value": 0.5, "unit": "V"}
